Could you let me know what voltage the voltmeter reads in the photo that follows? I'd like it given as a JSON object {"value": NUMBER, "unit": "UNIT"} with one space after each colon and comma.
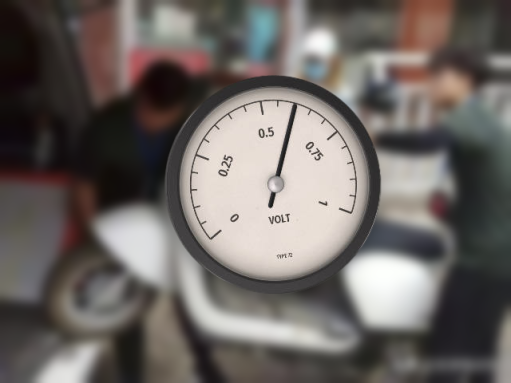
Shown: {"value": 0.6, "unit": "V"}
